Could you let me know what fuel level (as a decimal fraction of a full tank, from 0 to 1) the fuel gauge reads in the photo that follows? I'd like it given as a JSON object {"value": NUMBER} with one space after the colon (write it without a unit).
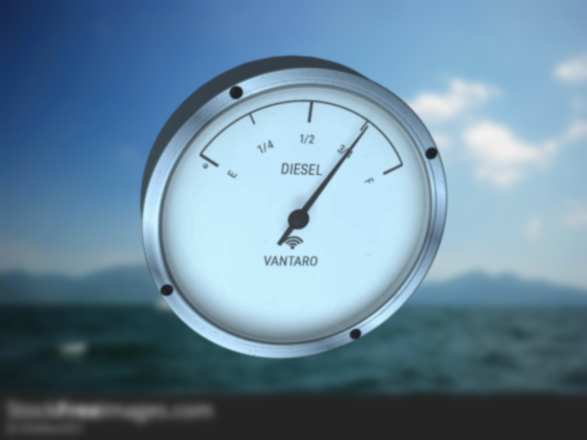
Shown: {"value": 0.75}
